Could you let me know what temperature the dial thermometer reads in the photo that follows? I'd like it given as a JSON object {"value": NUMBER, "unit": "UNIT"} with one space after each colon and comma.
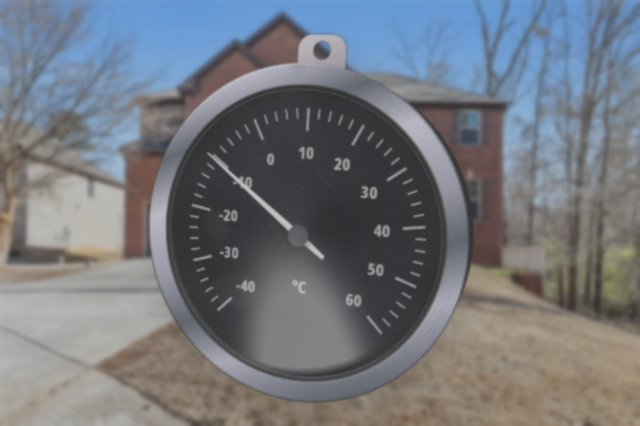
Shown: {"value": -10, "unit": "°C"}
